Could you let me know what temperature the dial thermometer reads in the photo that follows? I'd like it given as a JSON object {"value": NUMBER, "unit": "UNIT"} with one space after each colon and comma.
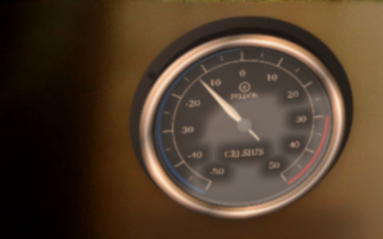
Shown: {"value": -12.5, "unit": "°C"}
